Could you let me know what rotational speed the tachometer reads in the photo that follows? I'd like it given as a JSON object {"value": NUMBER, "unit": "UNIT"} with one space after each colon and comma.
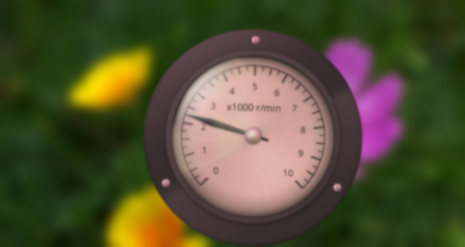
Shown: {"value": 2250, "unit": "rpm"}
